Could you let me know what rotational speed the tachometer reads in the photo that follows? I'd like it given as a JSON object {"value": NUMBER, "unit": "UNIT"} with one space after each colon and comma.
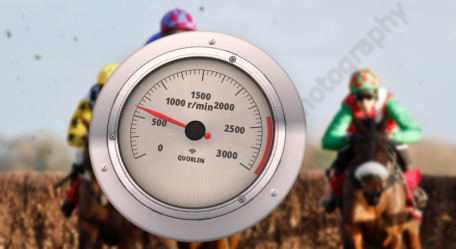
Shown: {"value": 600, "unit": "rpm"}
